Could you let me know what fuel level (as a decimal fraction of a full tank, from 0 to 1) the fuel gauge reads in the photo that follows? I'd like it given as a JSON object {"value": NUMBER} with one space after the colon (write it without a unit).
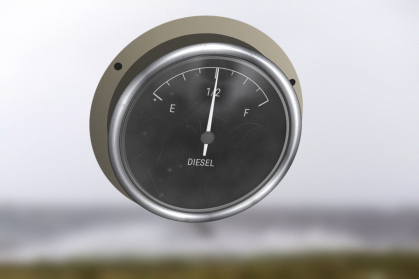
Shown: {"value": 0.5}
